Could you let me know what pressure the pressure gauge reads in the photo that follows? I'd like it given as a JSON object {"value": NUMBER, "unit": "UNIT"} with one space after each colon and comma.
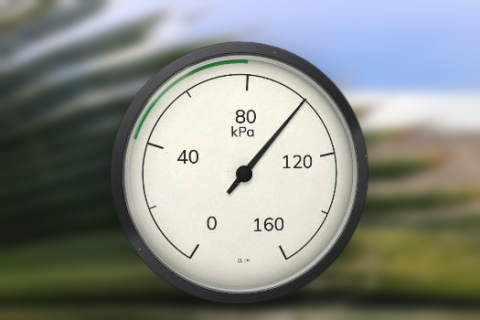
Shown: {"value": 100, "unit": "kPa"}
